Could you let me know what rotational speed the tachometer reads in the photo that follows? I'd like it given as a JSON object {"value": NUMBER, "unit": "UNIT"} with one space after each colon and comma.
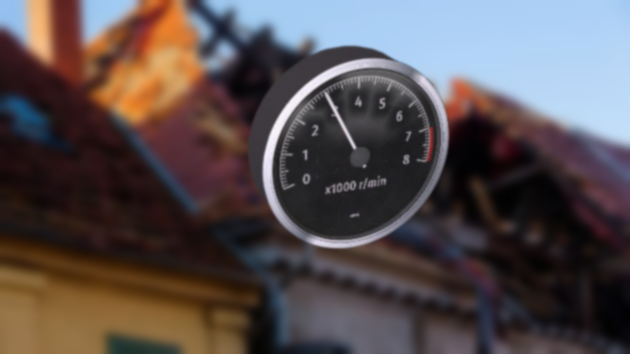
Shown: {"value": 3000, "unit": "rpm"}
